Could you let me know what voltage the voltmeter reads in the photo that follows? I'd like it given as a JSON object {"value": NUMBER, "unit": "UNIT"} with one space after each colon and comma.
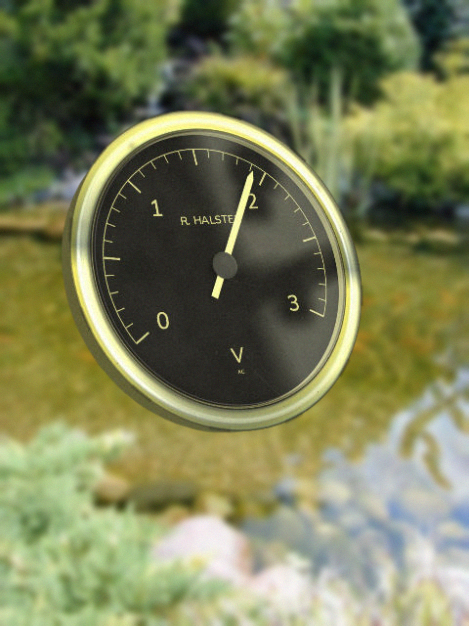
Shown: {"value": 1.9, "unit": "V"}
